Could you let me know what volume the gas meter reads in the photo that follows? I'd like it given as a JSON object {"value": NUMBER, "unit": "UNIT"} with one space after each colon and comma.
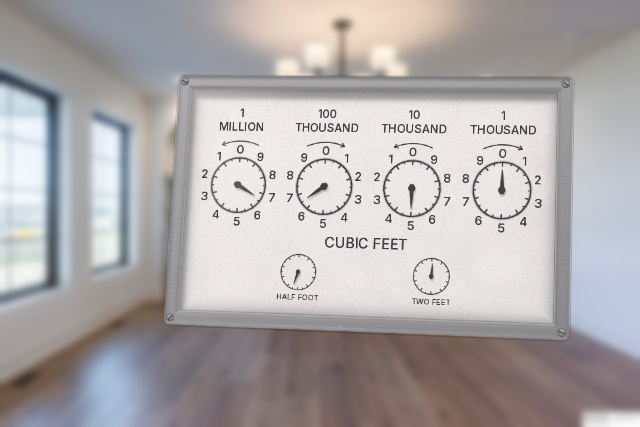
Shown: {"value": 665000, "unit": "ft³"}
